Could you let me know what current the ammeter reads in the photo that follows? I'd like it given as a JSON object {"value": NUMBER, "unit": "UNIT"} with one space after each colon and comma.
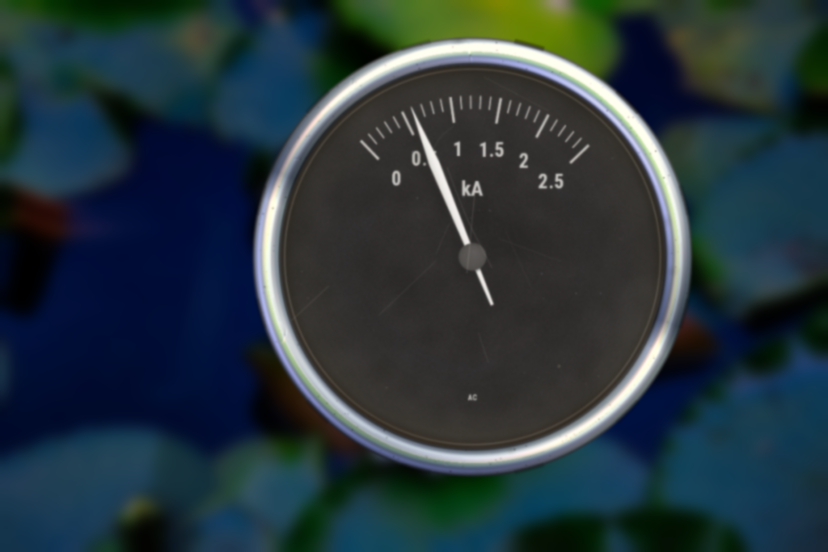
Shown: {"value": 0.6, "unit": "kA"}
